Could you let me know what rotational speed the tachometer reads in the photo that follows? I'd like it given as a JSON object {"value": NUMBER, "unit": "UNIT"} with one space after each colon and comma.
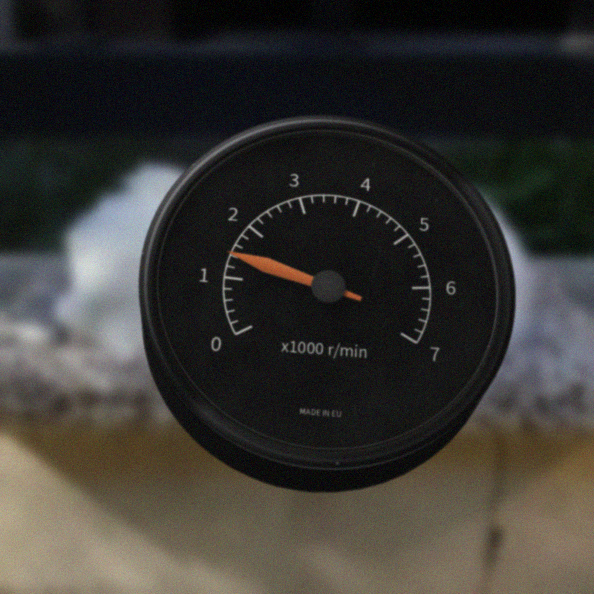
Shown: {"value": 1400, "unit": "rpm"}
